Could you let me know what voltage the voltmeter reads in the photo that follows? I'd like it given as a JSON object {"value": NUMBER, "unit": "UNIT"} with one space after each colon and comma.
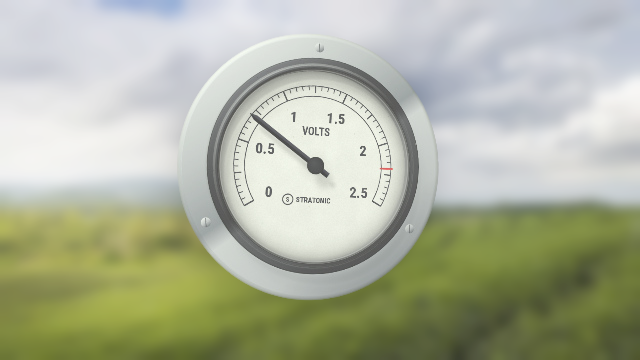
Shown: {"value": 0.7, "unit": "V"}
